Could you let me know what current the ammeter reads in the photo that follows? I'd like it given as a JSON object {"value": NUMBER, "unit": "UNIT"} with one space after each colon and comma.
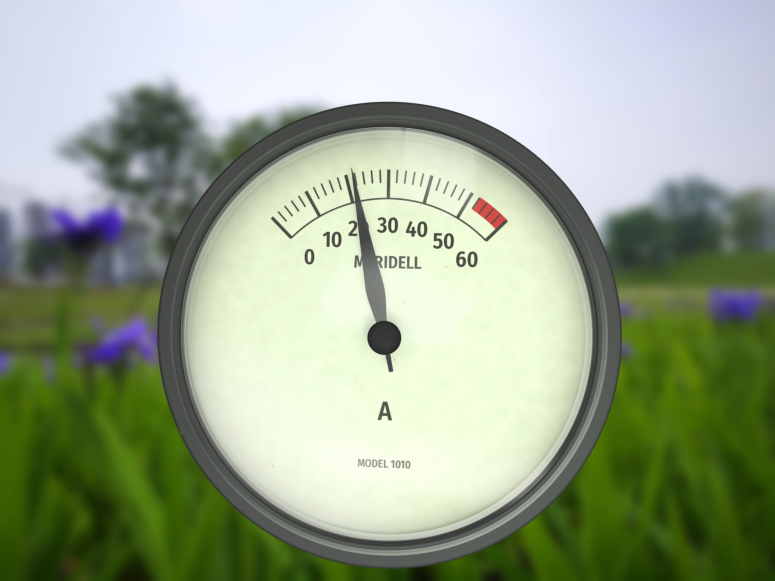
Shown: {"value": 22, "unit": "A"}
